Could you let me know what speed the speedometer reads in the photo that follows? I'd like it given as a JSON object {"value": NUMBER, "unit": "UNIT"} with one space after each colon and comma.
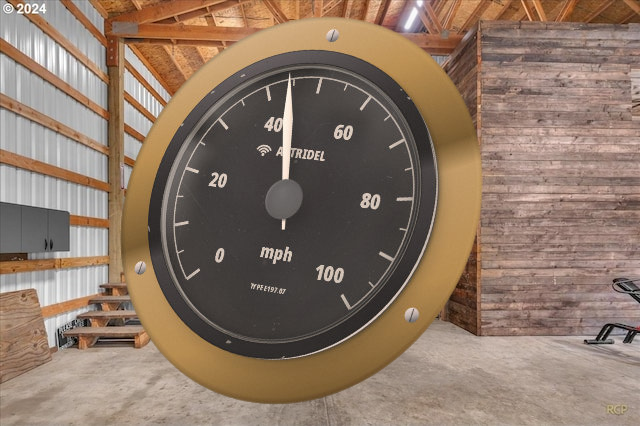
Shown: {"value": 45, "unit": "mph"}
